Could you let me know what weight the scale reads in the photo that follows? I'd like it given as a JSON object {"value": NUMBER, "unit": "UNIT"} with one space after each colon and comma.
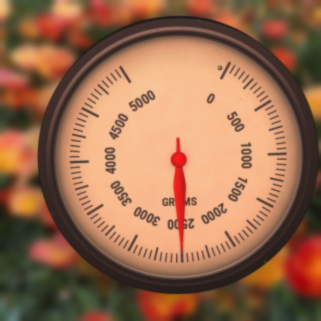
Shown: {"value": 2500, "unit": "g"}
